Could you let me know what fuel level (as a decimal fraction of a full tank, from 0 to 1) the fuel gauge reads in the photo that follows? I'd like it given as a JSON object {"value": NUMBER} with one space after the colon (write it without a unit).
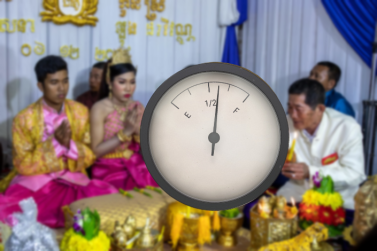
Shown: {"value": 0.625}
